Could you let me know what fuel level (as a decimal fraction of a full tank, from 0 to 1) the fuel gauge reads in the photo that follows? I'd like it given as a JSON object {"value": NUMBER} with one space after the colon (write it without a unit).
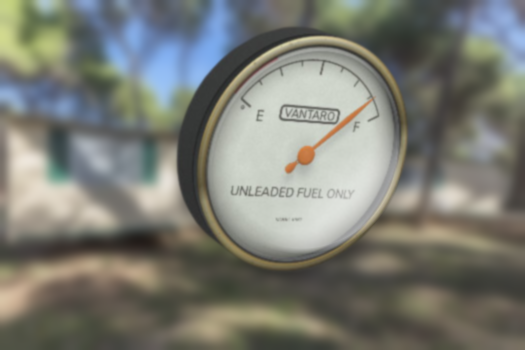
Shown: {"value": 0.875}
